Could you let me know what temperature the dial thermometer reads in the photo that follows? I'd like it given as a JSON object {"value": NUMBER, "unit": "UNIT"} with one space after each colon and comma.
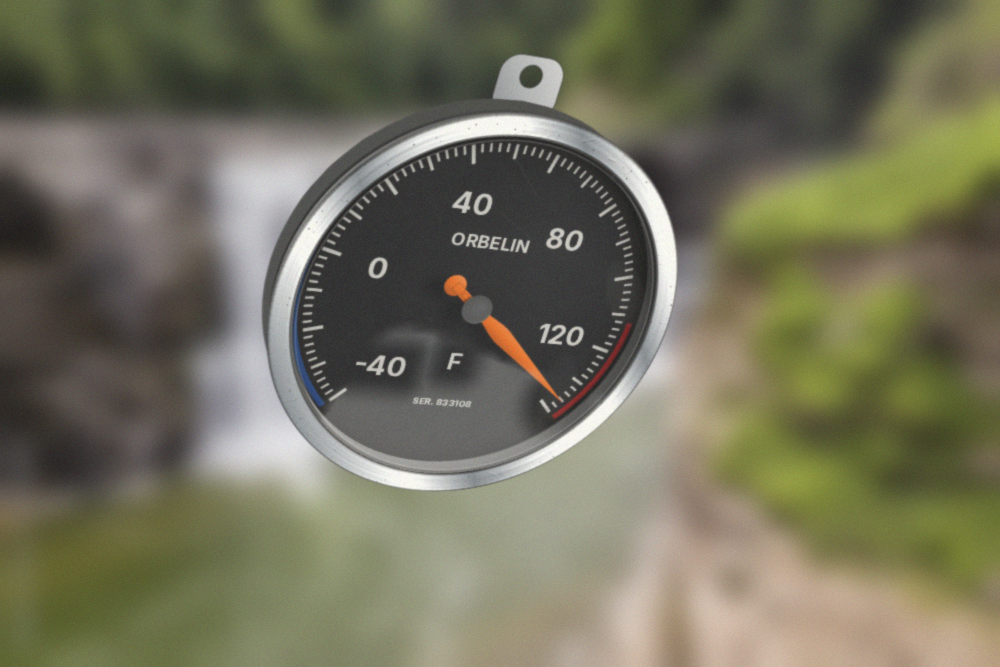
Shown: {"value": 136, "unit": "°F"}
